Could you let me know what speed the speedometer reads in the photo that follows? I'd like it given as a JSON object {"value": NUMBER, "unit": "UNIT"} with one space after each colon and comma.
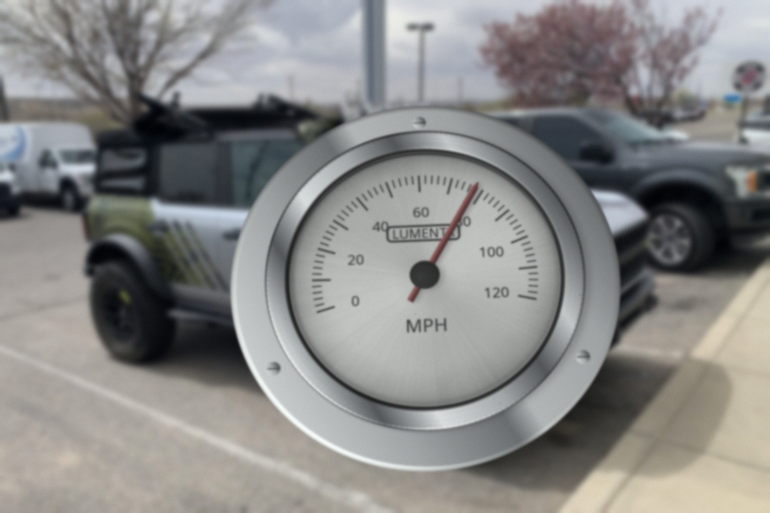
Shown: {"value": 78, "unit": "mph"}
